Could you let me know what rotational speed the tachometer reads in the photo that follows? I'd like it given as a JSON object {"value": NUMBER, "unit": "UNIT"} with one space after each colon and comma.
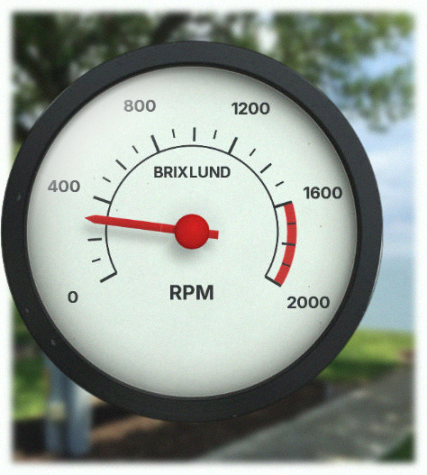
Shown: {"value": 300, "unit": "rpm"}
